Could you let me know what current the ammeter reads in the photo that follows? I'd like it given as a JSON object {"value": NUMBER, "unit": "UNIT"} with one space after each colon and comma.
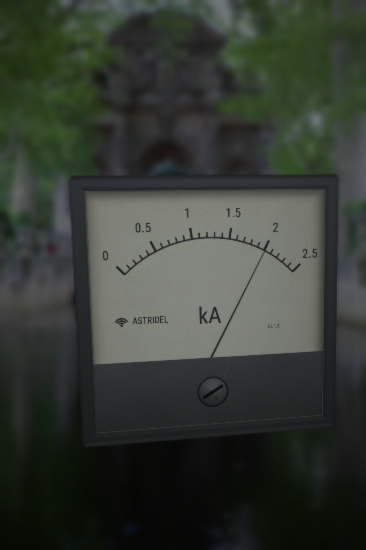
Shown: {"value": 2, "unit": "kA"}
